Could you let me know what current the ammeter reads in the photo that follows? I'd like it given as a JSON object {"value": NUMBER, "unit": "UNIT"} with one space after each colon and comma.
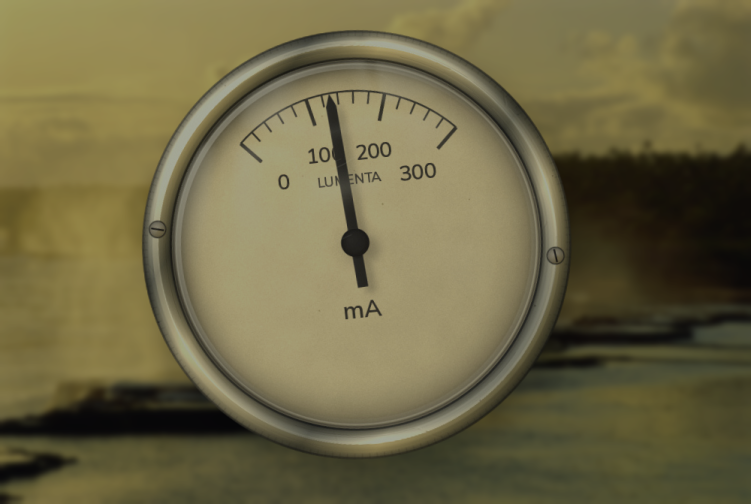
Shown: {"value": 130, "unit": "mA"}
